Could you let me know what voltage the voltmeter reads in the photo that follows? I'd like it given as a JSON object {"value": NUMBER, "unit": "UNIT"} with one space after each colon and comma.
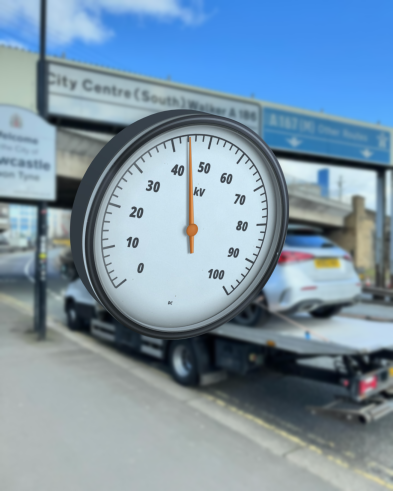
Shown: {"value": 44, "unit": "kV"}
